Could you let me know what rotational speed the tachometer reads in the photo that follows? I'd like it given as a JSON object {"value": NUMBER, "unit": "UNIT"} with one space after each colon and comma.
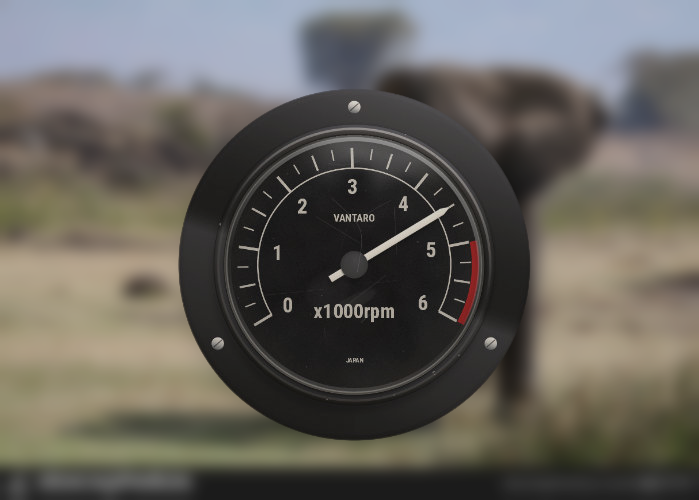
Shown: {"value": 4500, "unit": "rpm"}
